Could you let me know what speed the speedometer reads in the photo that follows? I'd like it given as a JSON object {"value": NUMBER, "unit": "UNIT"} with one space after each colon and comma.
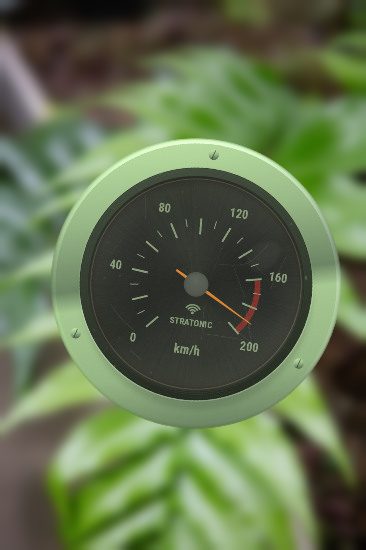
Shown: {"value": 190, "unit": "km/h"}
